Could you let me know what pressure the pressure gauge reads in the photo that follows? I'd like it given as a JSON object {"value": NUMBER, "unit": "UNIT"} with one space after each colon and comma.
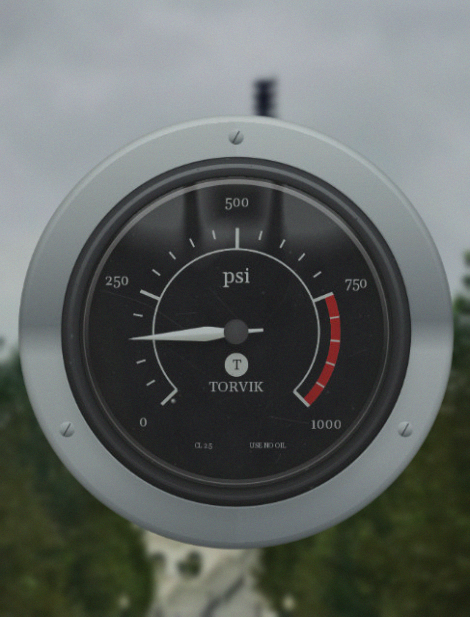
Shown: {"value": 150, "unit": "psi"}
